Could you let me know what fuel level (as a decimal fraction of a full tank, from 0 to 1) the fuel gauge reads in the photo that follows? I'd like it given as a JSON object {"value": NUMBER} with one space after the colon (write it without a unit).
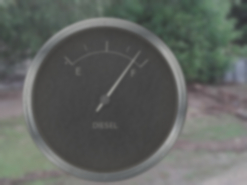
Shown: {"value": 0.875}
